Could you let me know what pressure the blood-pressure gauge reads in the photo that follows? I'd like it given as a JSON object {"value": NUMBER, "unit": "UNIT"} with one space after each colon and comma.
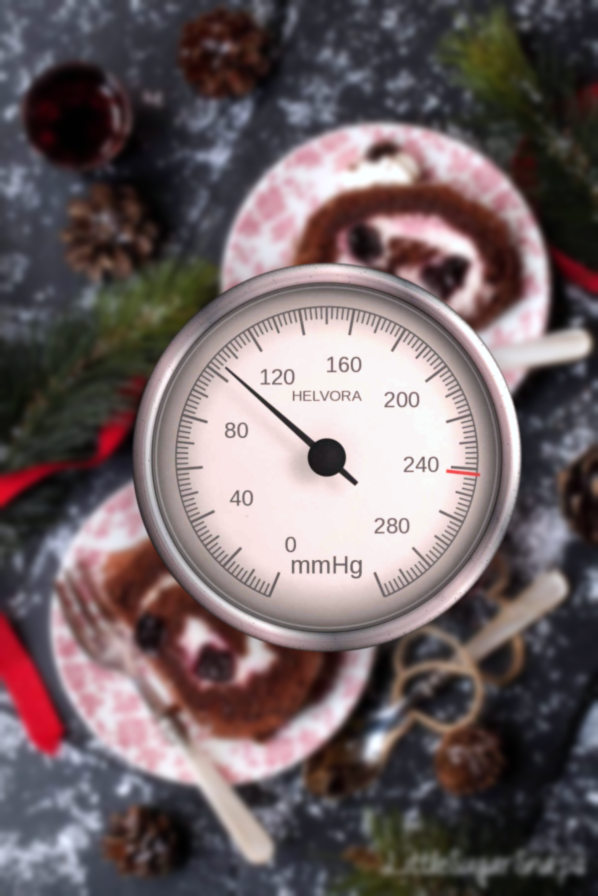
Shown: {"value": 104, "unit": "mmHg"}
